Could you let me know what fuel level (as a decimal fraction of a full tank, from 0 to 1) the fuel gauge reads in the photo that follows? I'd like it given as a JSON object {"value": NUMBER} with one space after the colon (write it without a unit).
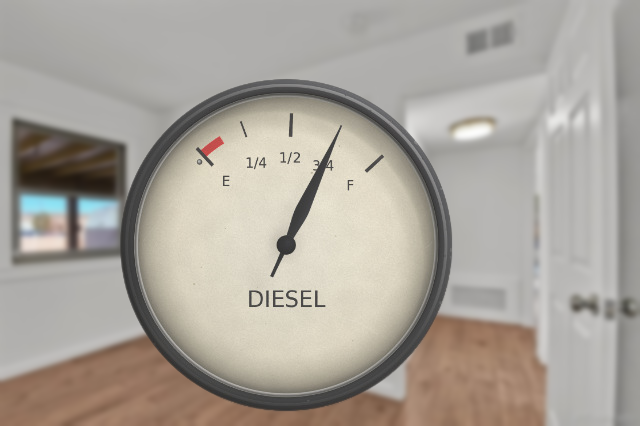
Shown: {"value": 0.75}
